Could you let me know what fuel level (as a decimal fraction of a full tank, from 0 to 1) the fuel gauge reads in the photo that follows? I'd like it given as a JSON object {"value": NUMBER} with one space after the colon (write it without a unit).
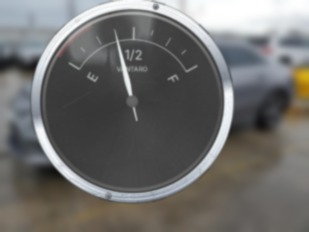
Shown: {"value": 0.375}
